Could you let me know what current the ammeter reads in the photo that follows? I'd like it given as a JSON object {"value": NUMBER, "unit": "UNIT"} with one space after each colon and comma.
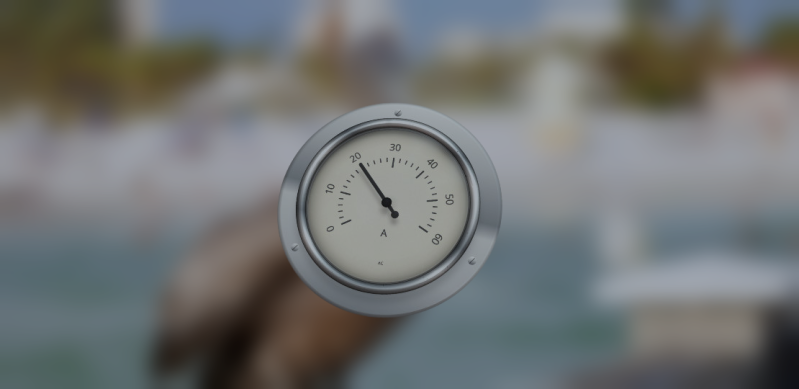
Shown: {"value": 20, "unit": "A"}
